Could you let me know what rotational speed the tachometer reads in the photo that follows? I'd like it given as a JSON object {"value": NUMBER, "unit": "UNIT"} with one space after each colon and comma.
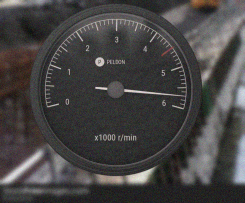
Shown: {"value": 5700, "unit": "rpm"}
